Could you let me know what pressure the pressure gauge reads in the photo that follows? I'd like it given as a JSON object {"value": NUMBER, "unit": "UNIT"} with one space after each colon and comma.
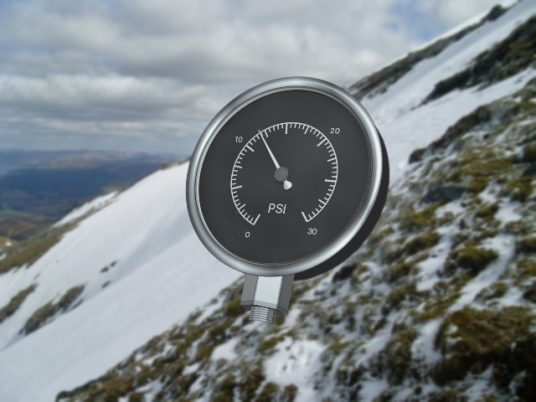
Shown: {"value": 12, "unit": "psi"}
